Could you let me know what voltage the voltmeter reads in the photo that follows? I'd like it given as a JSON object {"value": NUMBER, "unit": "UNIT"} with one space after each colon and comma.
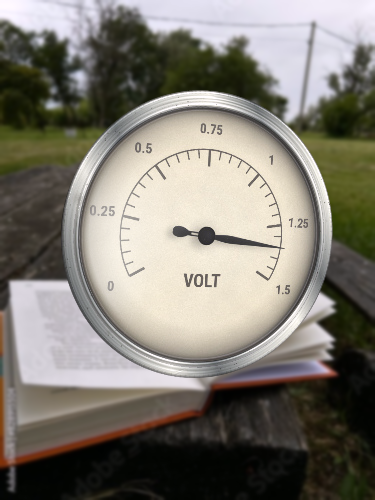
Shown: {"value": 1.35, "unit": "V"}
